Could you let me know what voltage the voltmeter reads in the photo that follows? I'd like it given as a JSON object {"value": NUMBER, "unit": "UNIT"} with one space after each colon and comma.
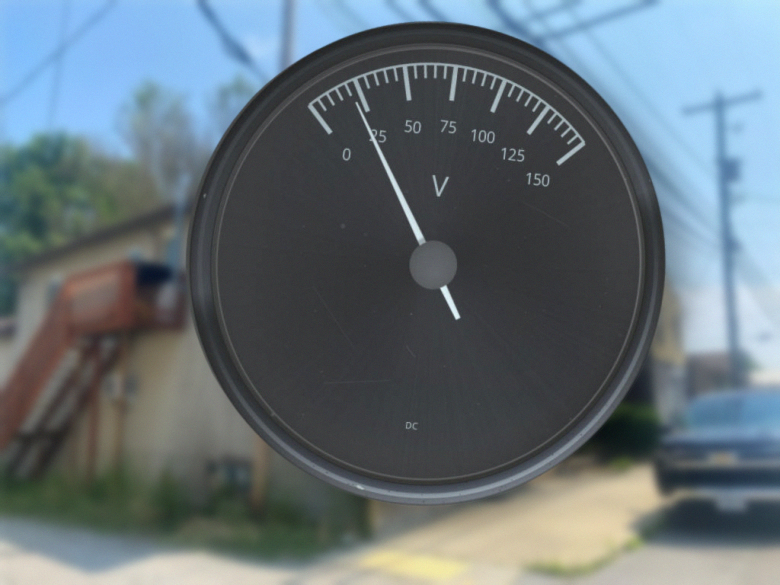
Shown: {"value": 20, "unit": "V"}
